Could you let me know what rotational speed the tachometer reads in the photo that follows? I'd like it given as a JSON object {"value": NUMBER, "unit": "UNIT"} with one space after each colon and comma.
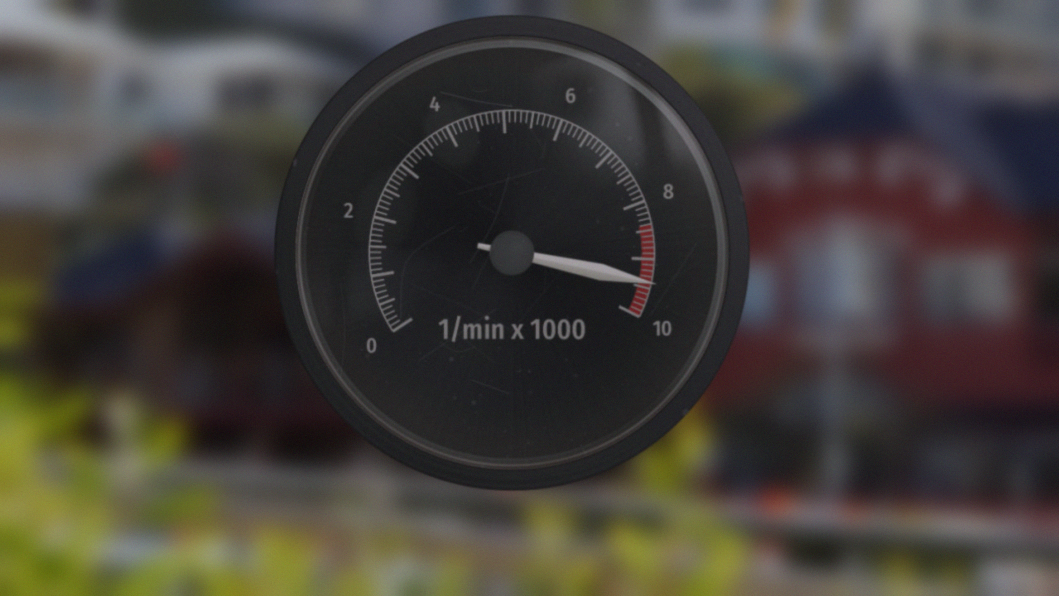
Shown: {"value": 9400, "unit": "rpm"}
